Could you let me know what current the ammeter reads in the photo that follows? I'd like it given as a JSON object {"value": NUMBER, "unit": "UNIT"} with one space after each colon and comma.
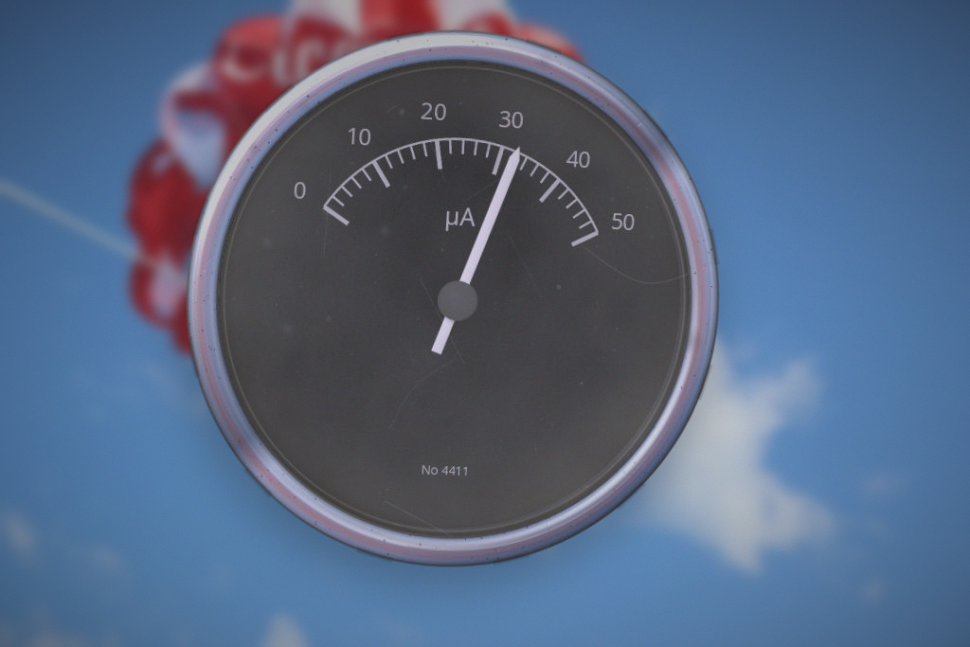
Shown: {"value": 32, "unit": "µA"}
